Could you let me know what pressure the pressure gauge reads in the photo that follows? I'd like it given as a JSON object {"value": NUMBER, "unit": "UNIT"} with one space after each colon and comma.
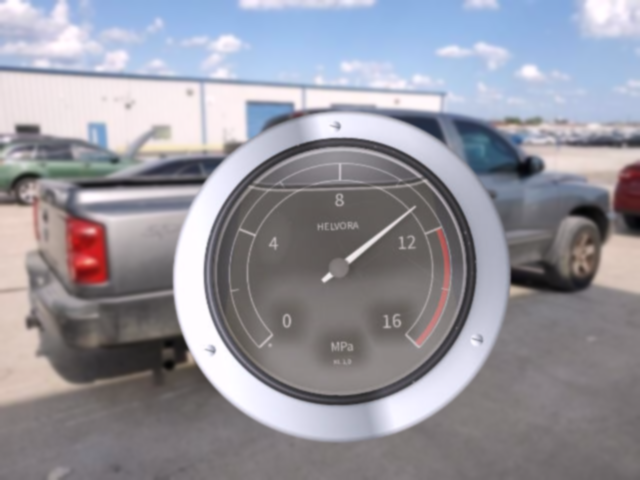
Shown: {"value": 11, "unit": "MPa"}
